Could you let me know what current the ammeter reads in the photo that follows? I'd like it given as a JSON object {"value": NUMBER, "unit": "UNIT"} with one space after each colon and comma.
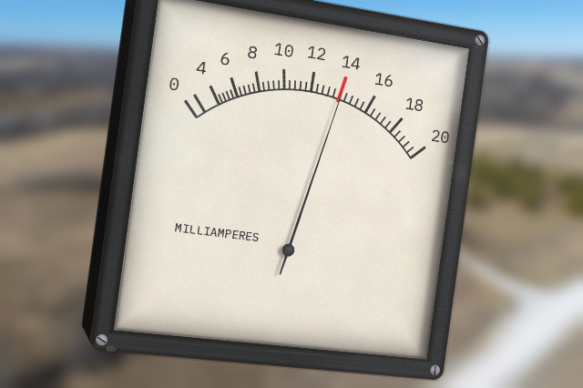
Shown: {"value": 14, "unit": "mA"}
